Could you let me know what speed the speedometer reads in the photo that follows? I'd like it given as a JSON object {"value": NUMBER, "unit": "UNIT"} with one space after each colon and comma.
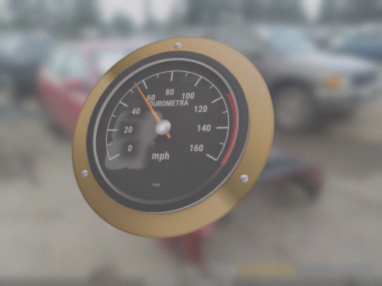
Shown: {"value": 55, "unit": "mph"}
